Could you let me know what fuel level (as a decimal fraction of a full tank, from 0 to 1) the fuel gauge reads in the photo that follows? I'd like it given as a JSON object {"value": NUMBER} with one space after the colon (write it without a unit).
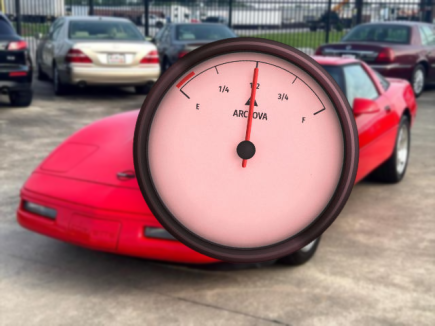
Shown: {"value": 0.5}
